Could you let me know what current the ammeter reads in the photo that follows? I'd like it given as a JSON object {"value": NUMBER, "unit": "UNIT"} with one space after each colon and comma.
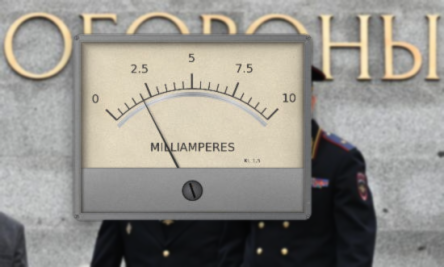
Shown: {"value": 2, "unit": "mA"}
